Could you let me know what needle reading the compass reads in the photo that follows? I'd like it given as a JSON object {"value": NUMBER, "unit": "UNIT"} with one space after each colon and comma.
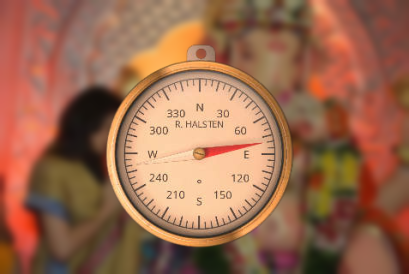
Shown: {"value": 80, "unit": "°"}
